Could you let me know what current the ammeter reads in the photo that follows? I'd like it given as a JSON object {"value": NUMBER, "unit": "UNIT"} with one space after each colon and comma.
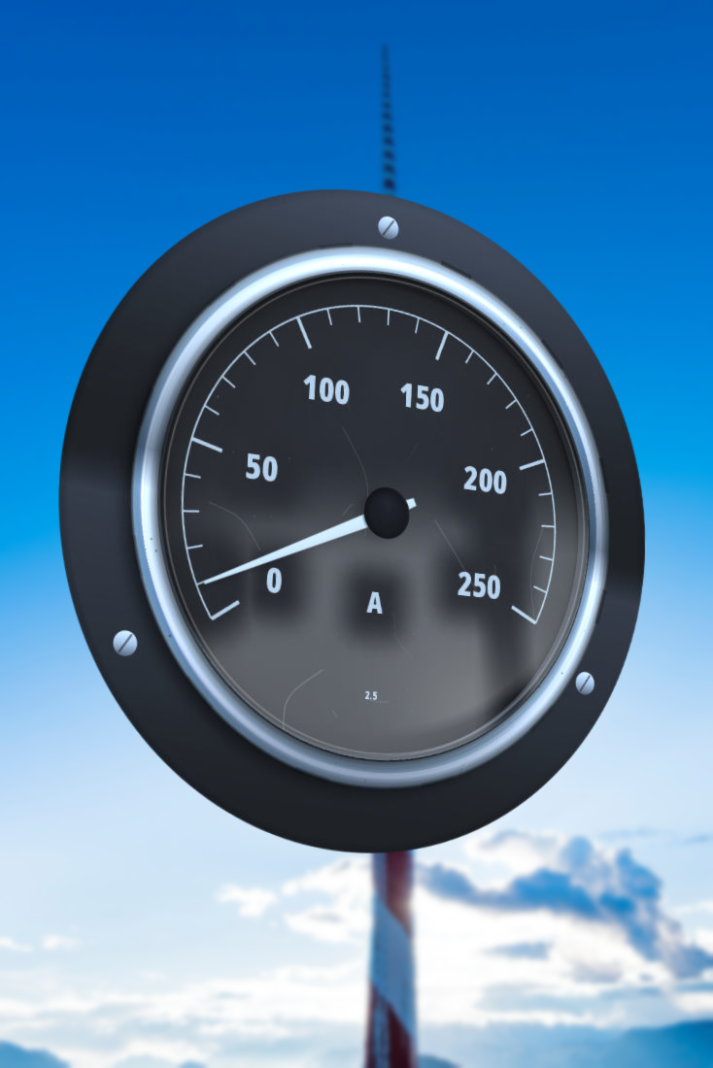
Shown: {"value": 10, "unit": "A"}
